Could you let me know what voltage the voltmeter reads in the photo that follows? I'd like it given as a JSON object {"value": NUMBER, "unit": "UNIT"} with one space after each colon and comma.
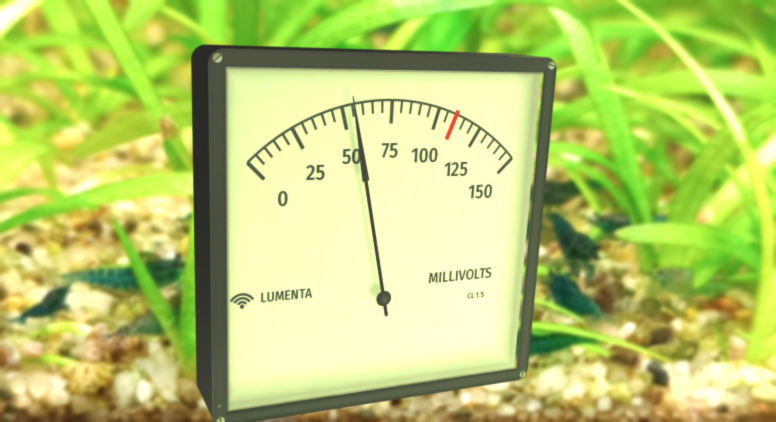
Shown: {"value": 55, "unit": "mV"}
